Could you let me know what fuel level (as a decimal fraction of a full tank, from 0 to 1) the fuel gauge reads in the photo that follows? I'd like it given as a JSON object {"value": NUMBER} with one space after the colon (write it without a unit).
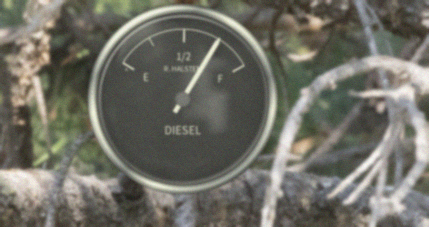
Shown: {"value": 0.75}
